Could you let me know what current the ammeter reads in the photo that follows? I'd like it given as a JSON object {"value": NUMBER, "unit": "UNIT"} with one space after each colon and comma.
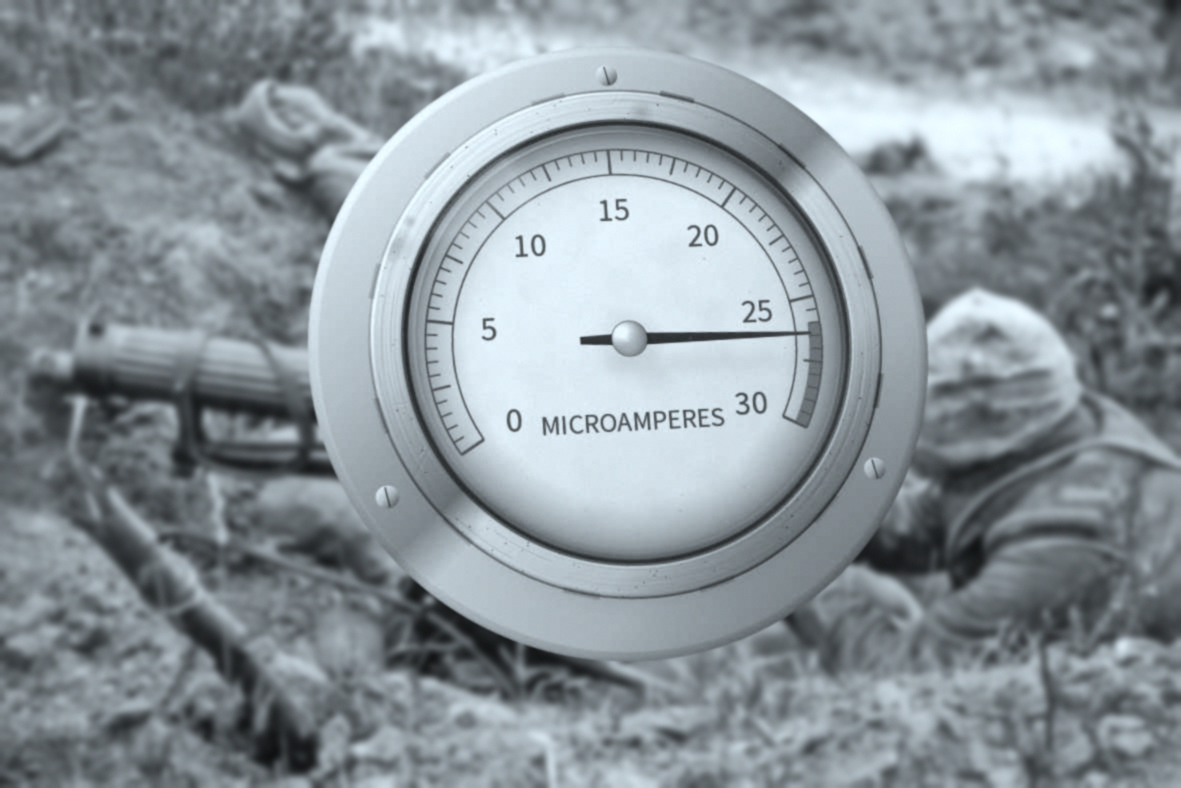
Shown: {"value": 26.5, "unit": "µA"}
